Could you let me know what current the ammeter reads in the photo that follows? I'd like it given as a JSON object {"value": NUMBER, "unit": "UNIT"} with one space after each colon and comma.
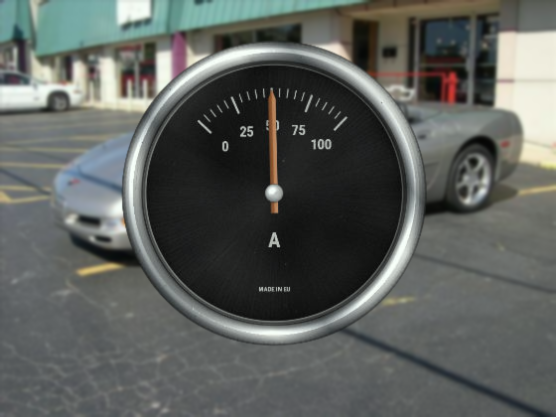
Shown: {"value": 50, "unit": "A"}
